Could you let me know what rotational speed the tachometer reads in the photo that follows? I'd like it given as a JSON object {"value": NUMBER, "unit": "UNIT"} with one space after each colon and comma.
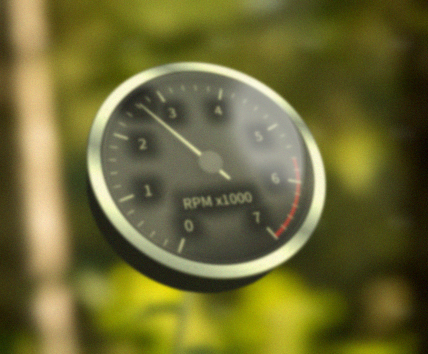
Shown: {"value": 2600, "unit": "rpm"}
